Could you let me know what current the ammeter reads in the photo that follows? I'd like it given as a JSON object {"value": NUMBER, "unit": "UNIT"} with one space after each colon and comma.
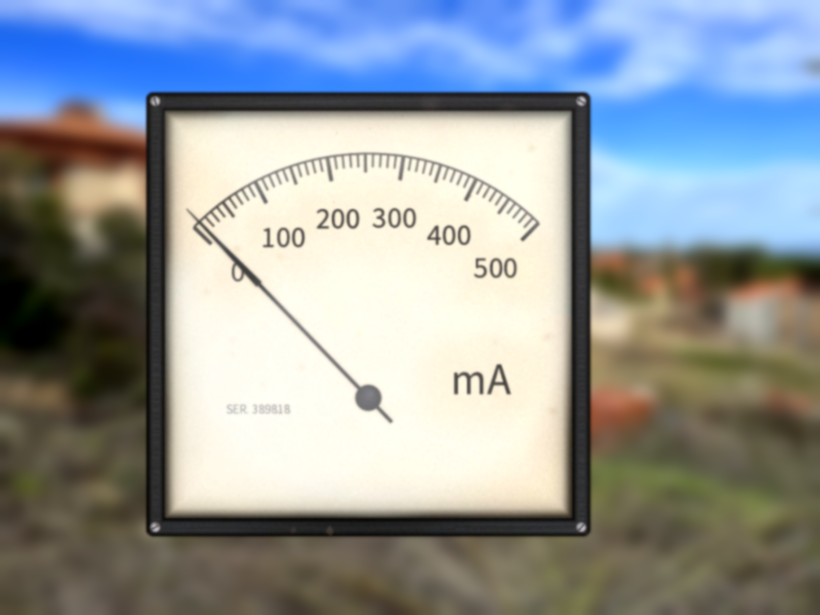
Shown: {"value": 10, "unit": "mA"}
